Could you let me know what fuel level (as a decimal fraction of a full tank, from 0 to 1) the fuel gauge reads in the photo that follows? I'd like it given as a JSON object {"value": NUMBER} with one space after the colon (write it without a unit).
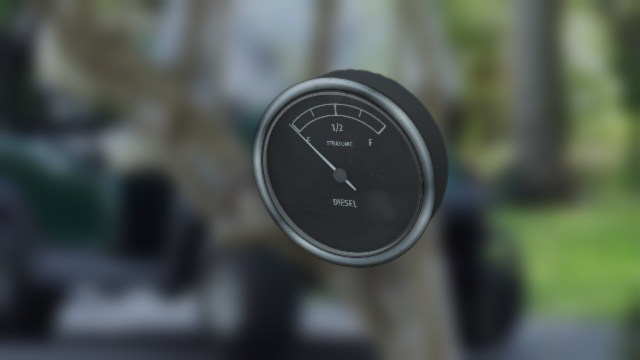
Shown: {"value": 0}
